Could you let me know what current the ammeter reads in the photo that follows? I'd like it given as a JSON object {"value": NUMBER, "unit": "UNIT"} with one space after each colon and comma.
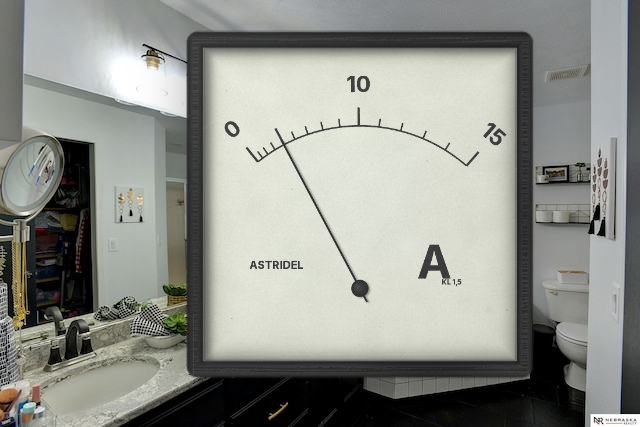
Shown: {"value": 5, "unit": "A"}
